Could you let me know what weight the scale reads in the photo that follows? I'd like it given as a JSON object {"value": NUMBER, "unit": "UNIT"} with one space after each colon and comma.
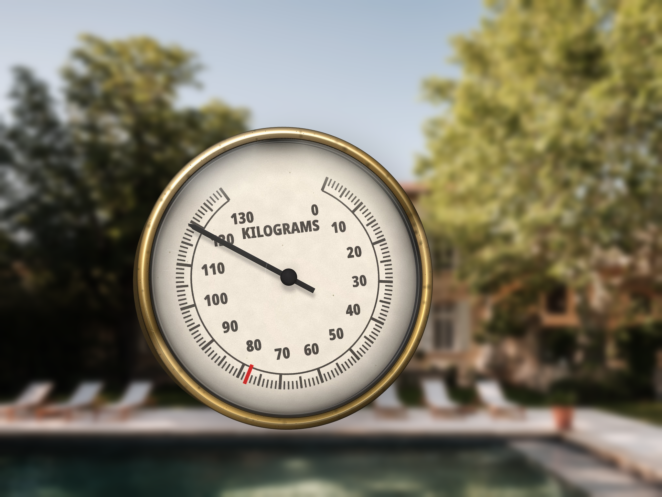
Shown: {"value": 119, "unit": "kg"}
